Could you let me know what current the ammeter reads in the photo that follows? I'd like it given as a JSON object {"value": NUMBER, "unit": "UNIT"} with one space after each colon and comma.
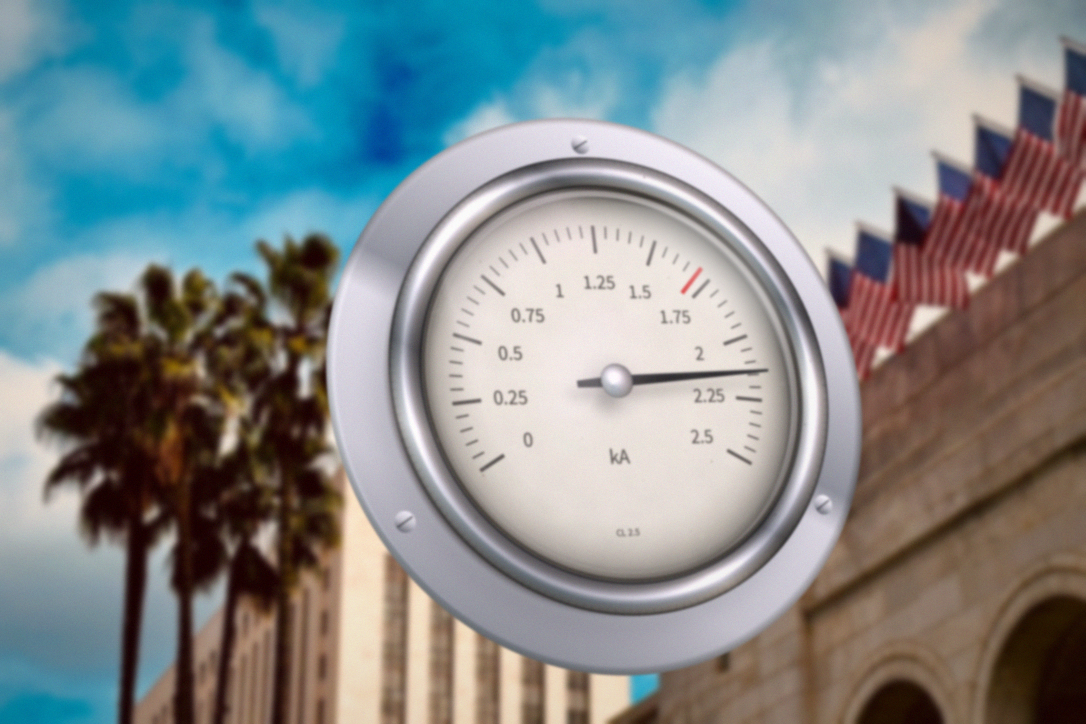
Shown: {"value": 2.15, "unit": "kA"}
